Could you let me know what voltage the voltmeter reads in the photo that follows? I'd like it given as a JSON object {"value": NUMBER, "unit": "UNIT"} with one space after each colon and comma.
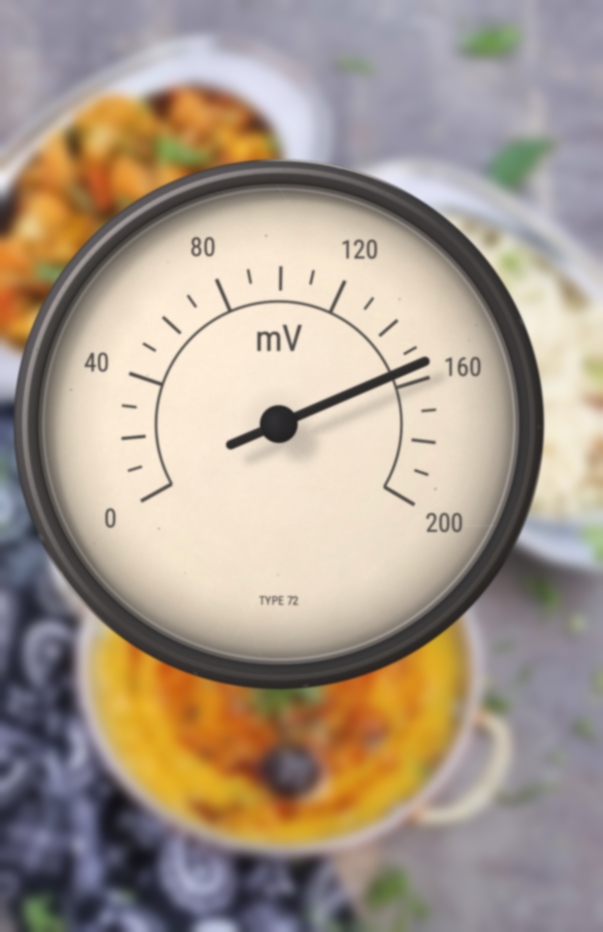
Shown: {"value": 155, "unit": "mV"}
